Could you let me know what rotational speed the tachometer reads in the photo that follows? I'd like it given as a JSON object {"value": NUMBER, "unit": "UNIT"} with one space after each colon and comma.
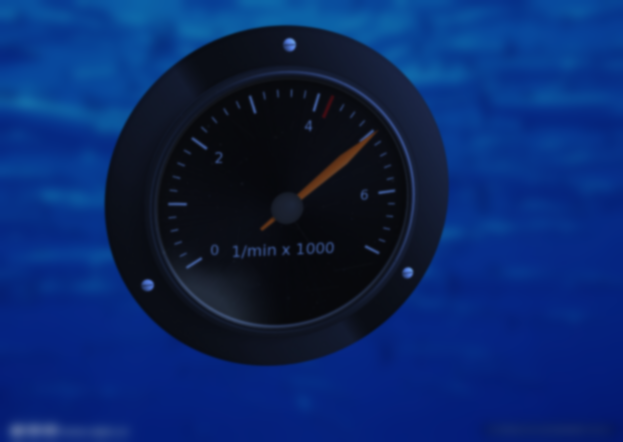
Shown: {"value": 5000, "unit": "rpm"}
